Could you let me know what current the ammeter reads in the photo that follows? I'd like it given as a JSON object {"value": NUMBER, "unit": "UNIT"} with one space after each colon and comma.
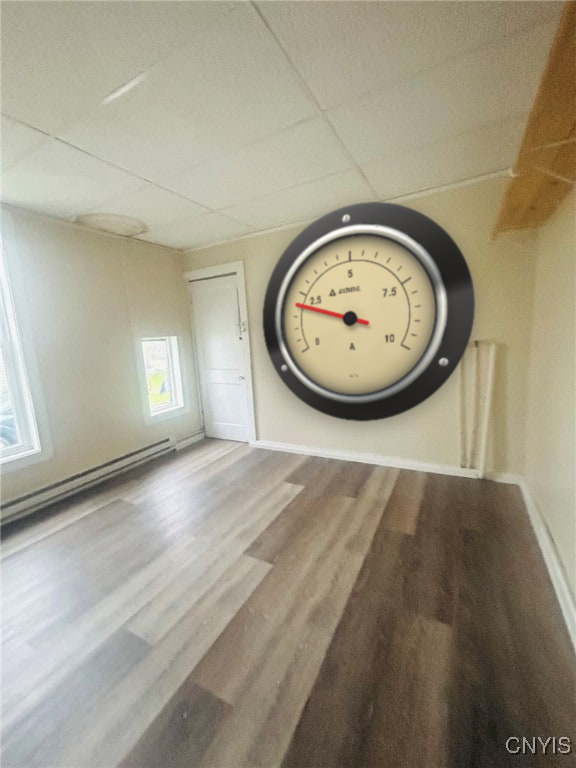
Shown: {"value": 2, "unit": "A"}
